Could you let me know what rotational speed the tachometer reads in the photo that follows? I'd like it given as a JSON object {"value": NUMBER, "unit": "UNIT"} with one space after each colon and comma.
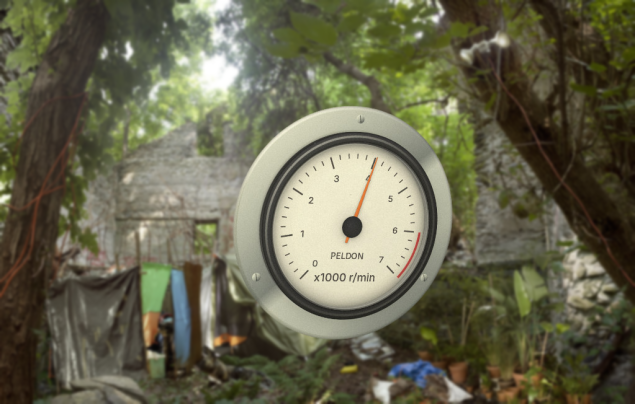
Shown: {"value": 4000, "unit": "rpm"}
